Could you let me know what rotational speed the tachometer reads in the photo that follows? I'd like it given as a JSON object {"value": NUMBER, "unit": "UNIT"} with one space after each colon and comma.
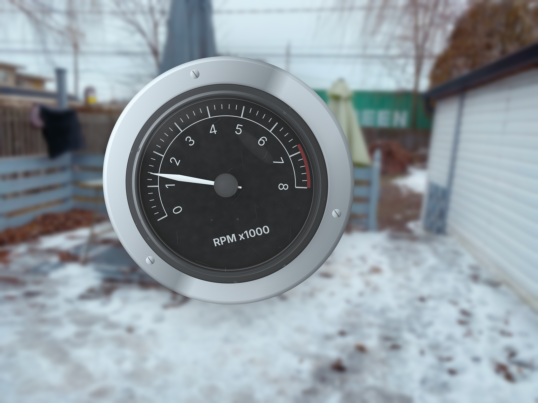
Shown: {"value": 1400, "unit": "rpm"}
